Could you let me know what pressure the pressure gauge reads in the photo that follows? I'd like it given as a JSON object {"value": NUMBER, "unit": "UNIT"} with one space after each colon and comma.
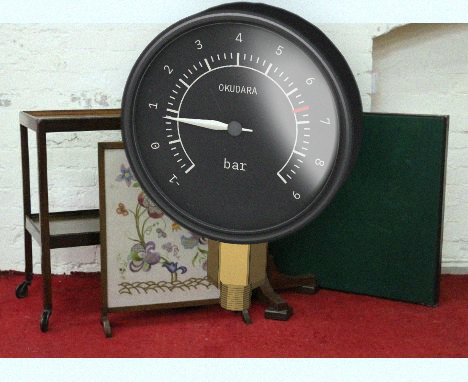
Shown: {"value": 0.8, "unit": "bar"}
